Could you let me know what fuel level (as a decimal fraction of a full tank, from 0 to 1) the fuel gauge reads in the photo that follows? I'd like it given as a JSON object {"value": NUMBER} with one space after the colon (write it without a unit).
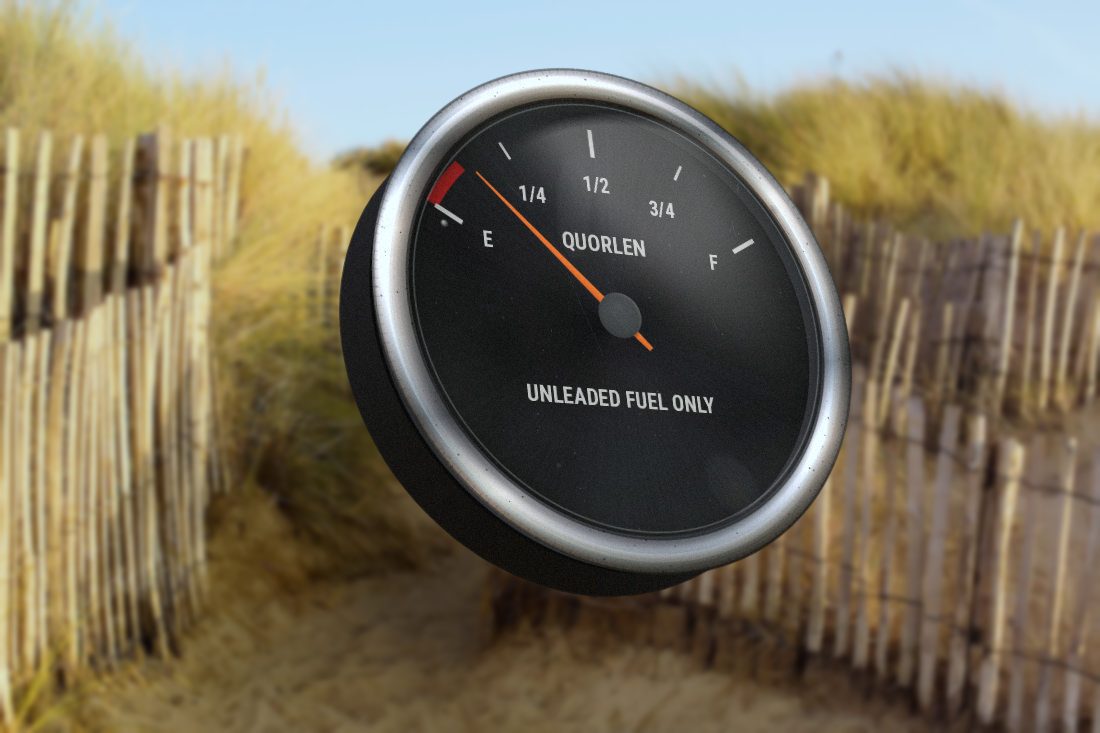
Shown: {"value": 0.125}
